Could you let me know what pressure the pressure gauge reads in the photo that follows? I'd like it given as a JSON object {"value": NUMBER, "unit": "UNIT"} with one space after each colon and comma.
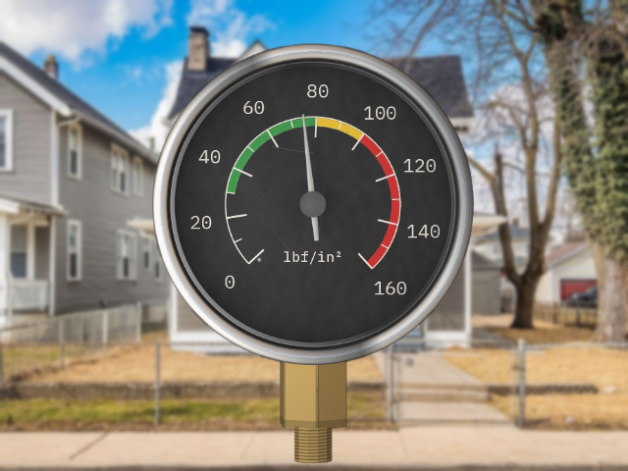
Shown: {"value": 75, "unit": "psi"}
